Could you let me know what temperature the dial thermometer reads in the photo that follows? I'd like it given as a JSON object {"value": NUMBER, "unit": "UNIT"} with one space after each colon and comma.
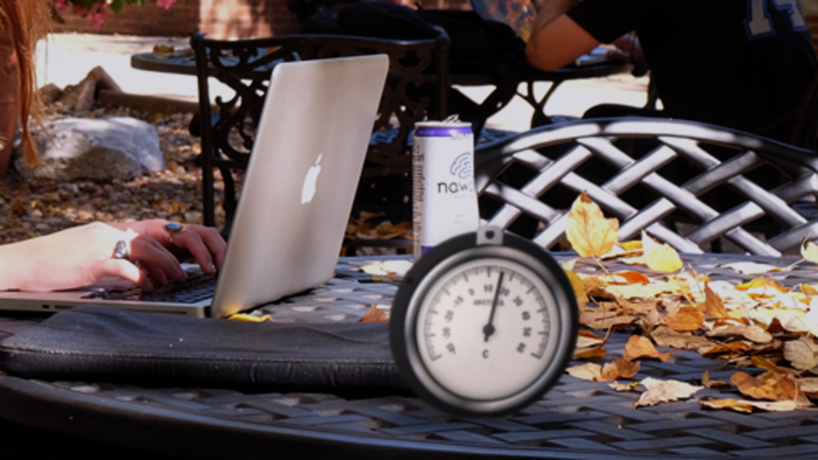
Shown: {"value": 15, "unit": "°C"}
